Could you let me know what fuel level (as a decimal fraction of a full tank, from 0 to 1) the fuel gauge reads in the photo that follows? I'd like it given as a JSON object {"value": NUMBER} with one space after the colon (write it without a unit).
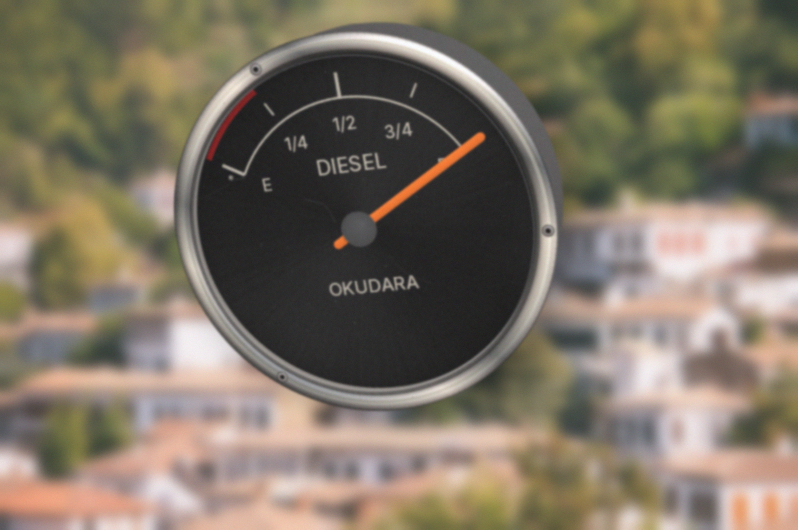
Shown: {"value": 1}
